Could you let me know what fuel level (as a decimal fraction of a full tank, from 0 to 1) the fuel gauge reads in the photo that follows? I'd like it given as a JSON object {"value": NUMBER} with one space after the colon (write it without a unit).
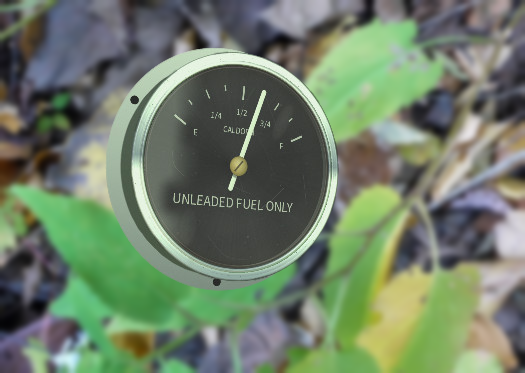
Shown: {"value": 0.625}
